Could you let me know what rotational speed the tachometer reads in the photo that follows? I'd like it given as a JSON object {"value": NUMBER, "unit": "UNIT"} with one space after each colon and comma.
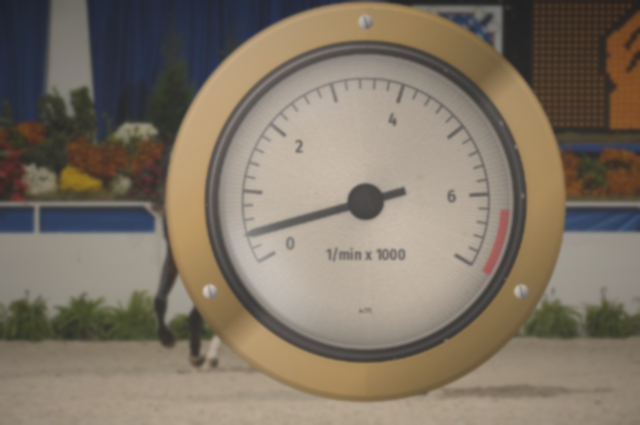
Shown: {"value": 400, "unit": "rpm"}
